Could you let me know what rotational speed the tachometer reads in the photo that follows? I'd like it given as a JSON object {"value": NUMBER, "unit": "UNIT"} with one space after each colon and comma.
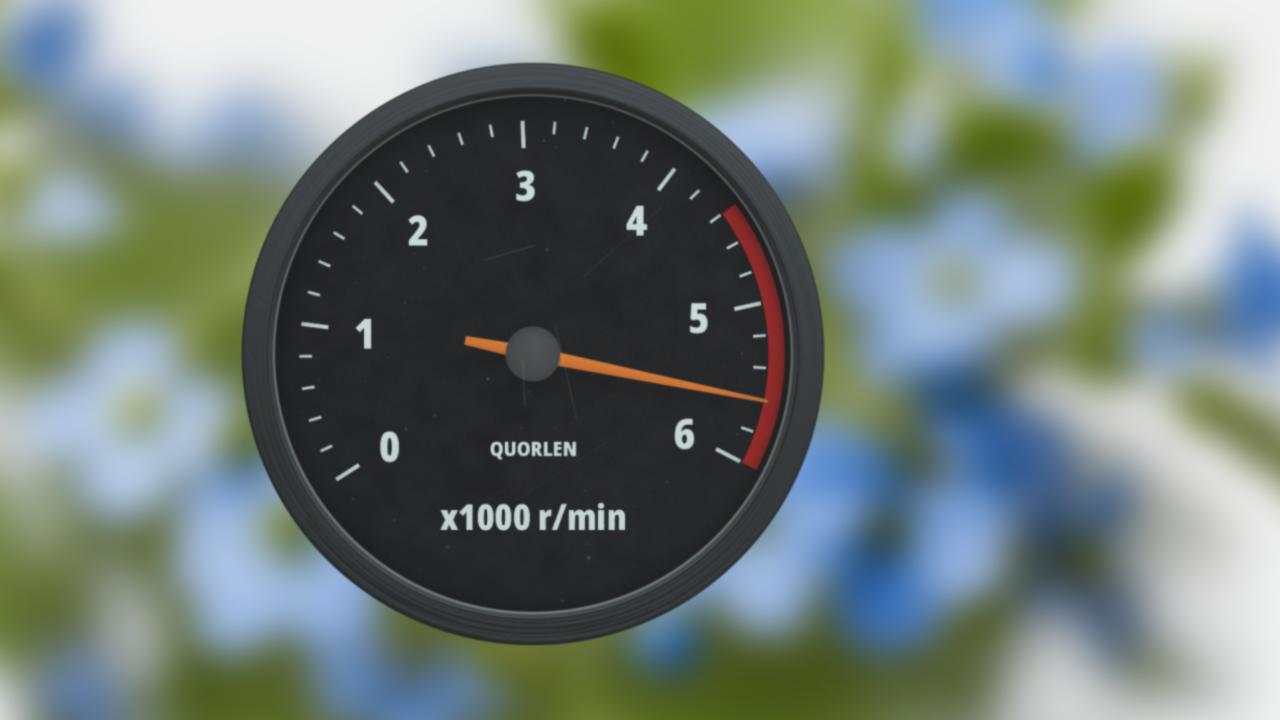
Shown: {"value": 5600, "unit": "rpm"}
